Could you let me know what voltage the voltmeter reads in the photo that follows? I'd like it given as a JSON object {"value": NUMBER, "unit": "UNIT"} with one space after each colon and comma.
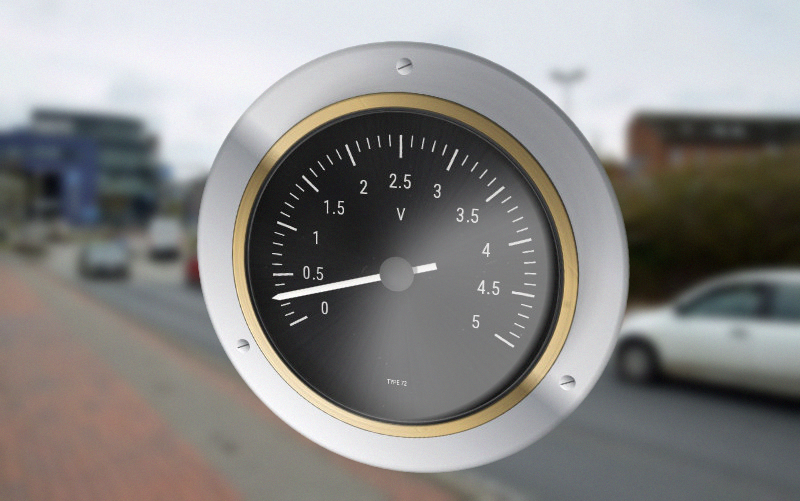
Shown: {"value": 0.3, "unit": "V"}
